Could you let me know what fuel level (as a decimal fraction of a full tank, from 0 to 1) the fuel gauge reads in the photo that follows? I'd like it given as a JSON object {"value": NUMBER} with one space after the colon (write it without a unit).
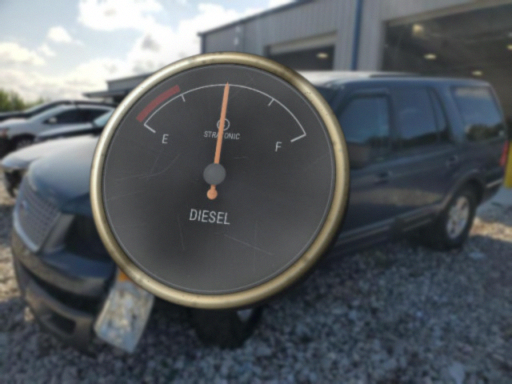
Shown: {"value": 0.5}
